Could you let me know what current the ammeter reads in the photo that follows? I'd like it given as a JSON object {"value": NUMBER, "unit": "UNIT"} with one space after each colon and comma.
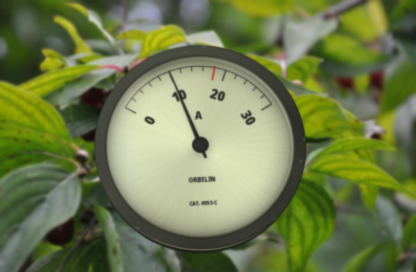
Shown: {"value": 10, "unit": "A"}
